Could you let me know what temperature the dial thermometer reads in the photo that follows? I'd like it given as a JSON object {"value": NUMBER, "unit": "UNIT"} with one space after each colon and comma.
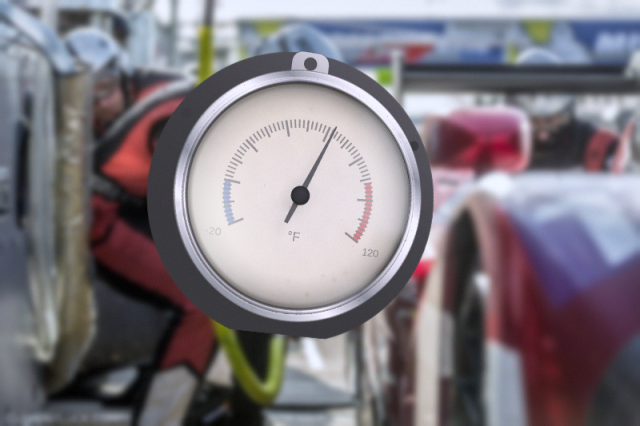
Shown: {"value": 62, "unit": "°F"}
